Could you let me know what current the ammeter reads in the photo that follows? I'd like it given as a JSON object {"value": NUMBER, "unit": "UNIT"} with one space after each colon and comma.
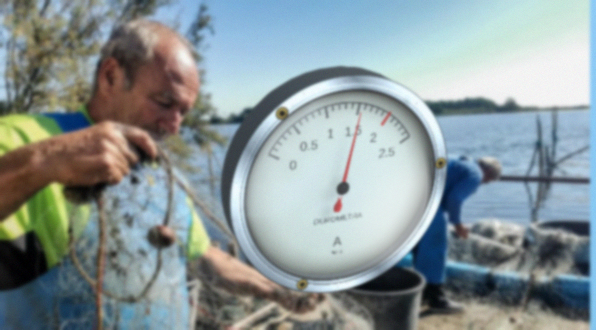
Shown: {"value": 1.5, "unit": "A"}
